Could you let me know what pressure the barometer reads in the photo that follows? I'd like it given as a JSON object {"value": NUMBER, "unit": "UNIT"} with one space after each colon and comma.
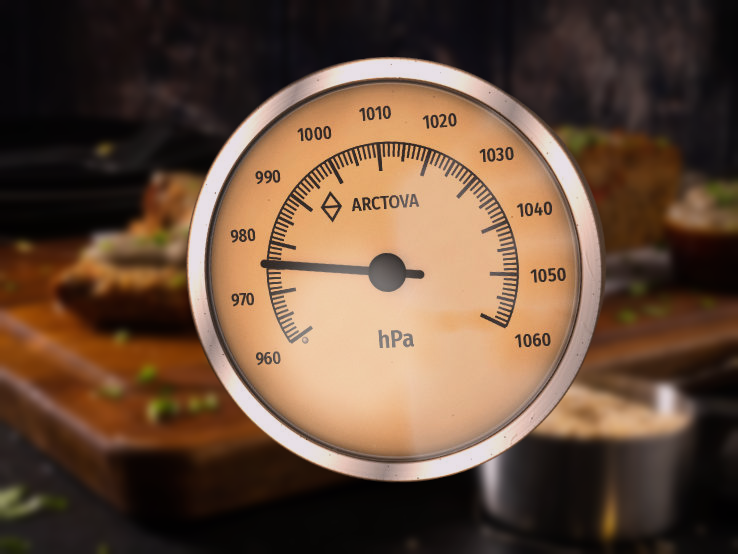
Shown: {"value": 976, "unit": "hPa"}
